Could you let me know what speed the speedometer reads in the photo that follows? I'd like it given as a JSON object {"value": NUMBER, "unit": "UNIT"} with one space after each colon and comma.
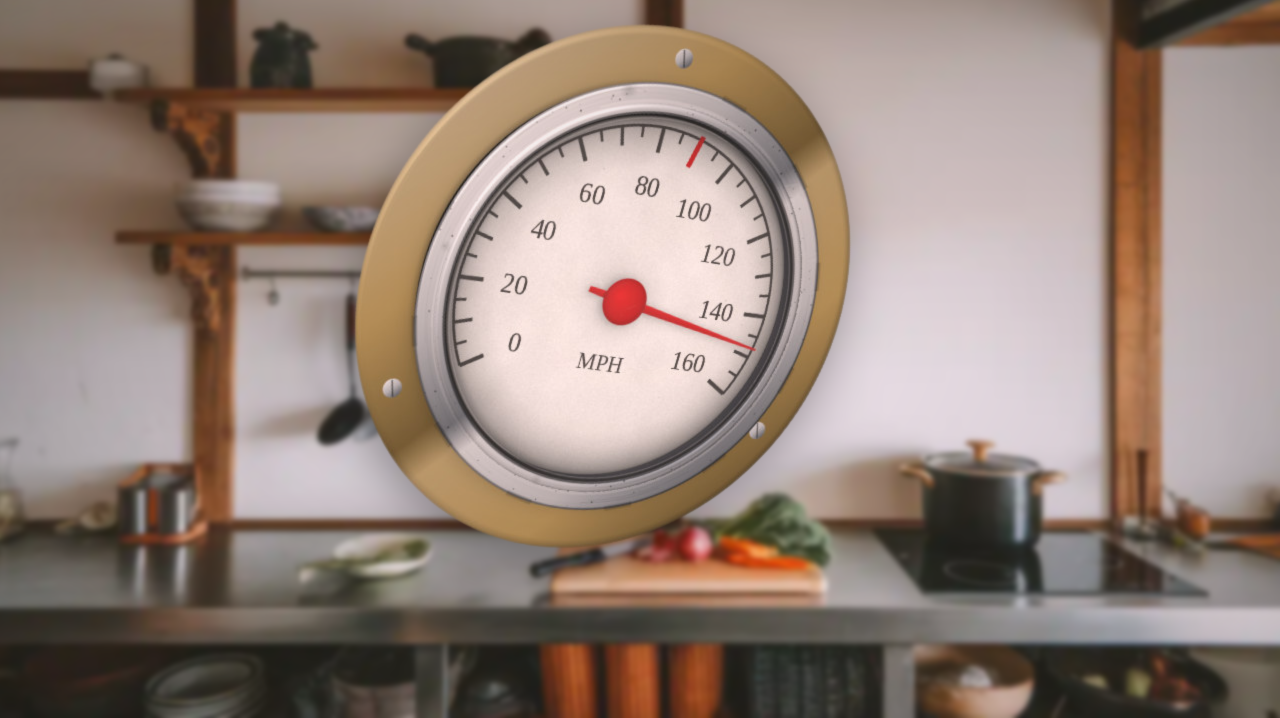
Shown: {"value": 147.5, "unit": "mph"}
